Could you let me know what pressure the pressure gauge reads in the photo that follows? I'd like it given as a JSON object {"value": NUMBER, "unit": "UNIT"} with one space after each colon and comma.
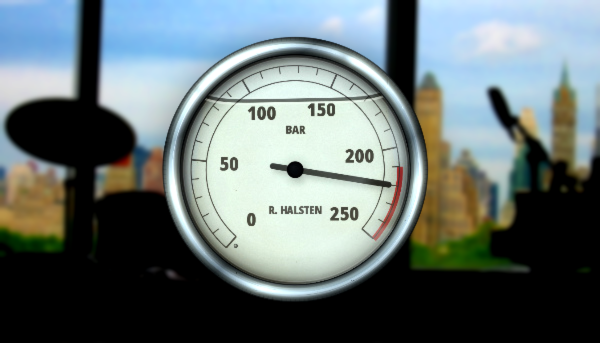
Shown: {"value": 220, "unit": "bar"}
